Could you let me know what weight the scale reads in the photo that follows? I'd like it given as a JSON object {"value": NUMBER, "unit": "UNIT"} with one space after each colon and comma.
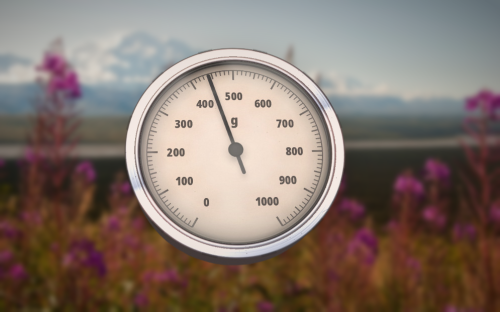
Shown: {"value": 440, "unit": "g"}
